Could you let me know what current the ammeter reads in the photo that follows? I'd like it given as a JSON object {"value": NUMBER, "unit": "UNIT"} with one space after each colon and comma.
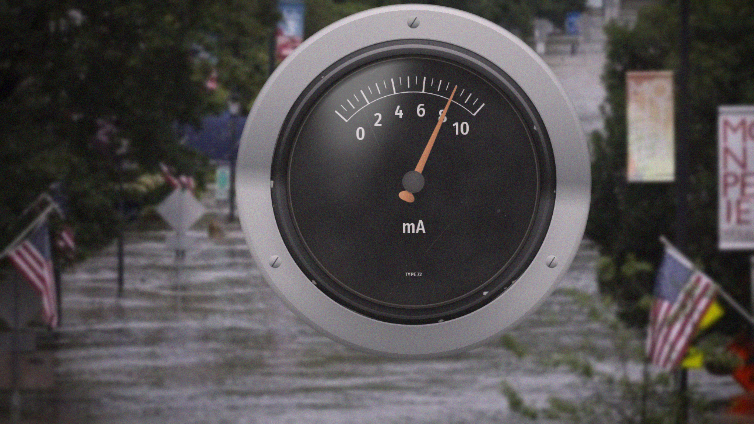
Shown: {"value": 8, "unit": "mA"}
